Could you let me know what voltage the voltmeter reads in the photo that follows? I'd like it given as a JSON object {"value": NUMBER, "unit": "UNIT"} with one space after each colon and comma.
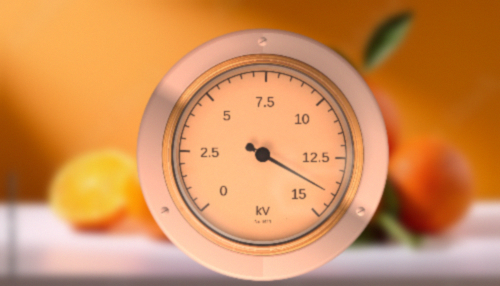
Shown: {"value": 14, "unit": "kV"}
